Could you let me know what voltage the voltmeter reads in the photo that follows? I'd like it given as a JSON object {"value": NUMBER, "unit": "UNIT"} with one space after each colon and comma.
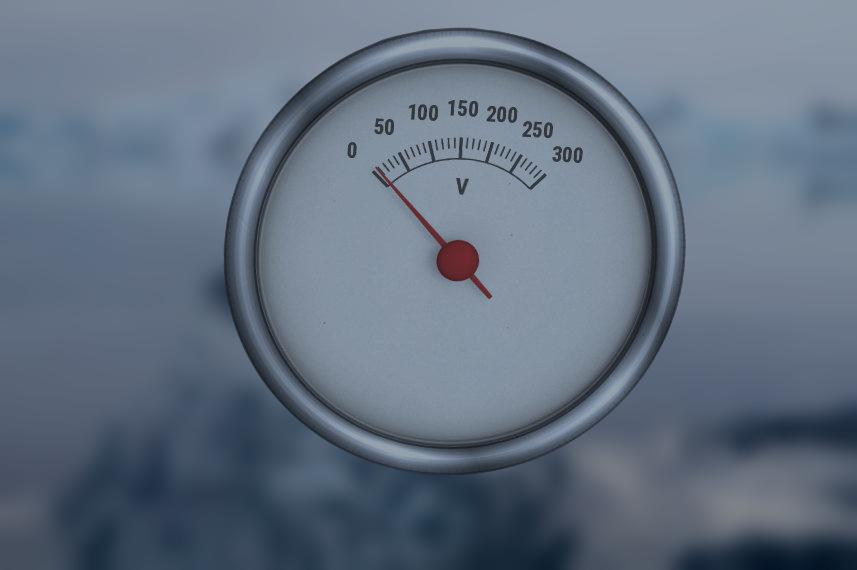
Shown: {"value": 10, "unit": "V"}
